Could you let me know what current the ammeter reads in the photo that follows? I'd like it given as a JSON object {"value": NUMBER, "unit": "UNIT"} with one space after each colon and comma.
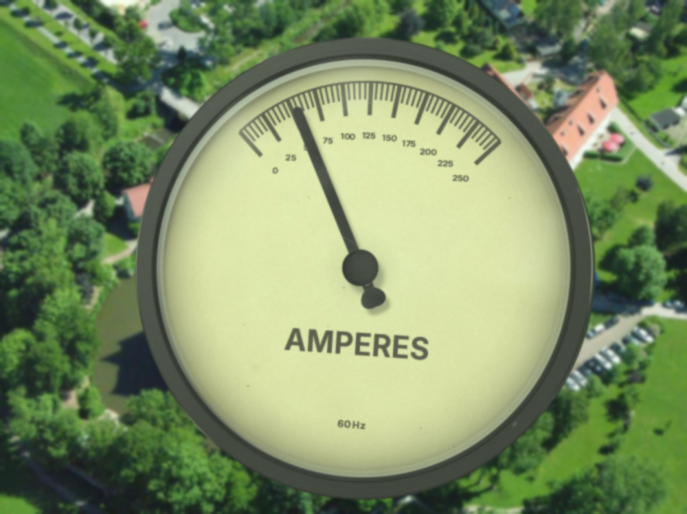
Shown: {"value": 55, "unit": "A"}
